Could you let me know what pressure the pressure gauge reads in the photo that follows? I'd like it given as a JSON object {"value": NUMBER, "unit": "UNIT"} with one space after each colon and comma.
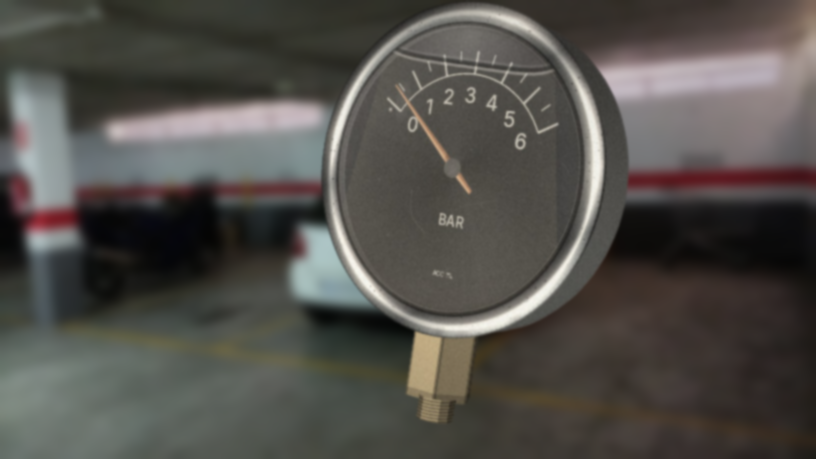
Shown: {"value": 0.5, "unit": "bar"}
